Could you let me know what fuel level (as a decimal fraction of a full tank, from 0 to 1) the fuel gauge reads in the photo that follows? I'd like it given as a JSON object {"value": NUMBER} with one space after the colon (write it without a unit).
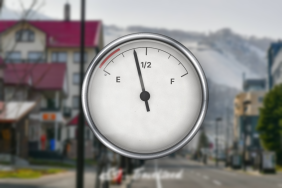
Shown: {"value": 0.375}
